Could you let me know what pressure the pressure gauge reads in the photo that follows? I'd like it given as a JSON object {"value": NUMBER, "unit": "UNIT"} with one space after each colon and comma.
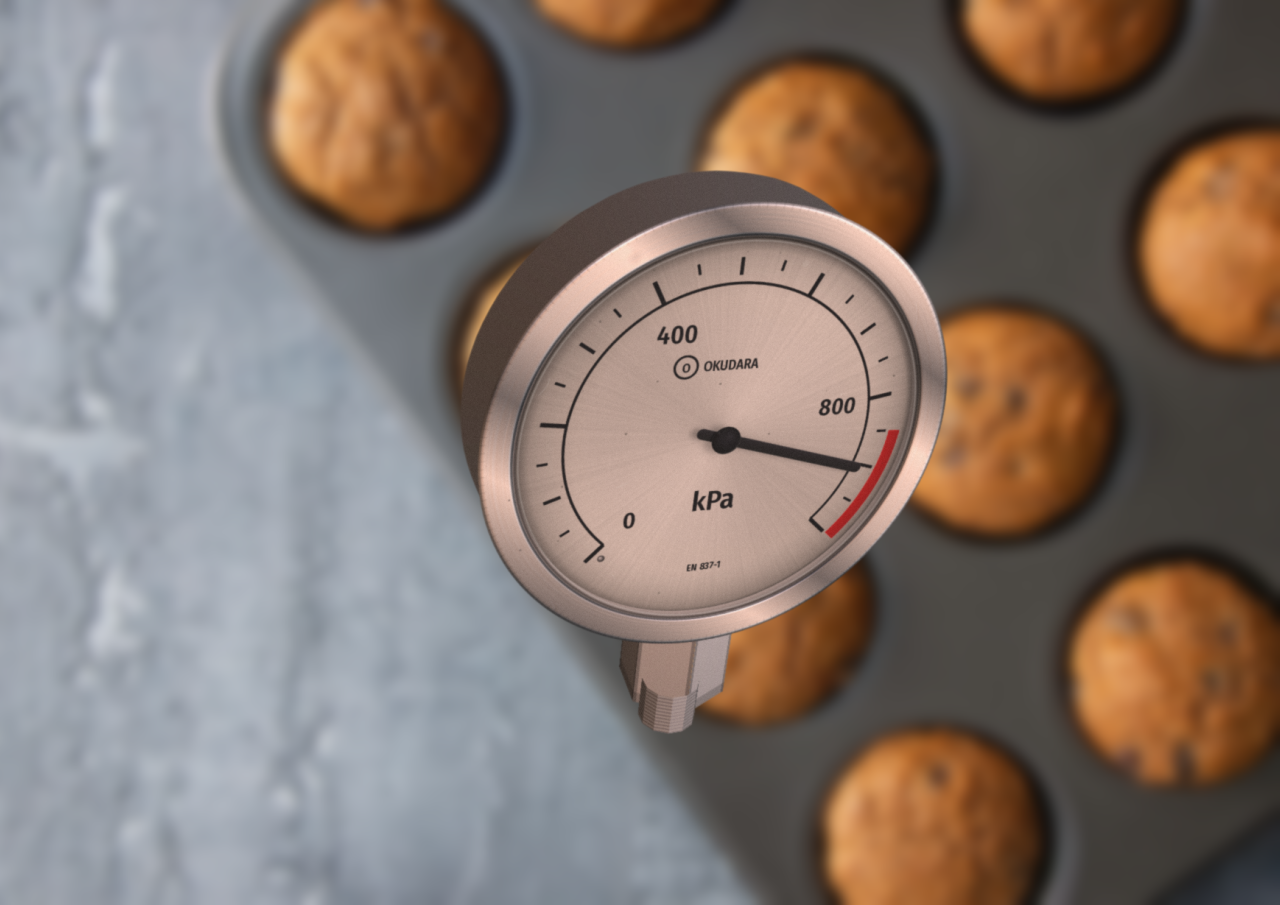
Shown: {"value": 900, "unit": "kPa"}
